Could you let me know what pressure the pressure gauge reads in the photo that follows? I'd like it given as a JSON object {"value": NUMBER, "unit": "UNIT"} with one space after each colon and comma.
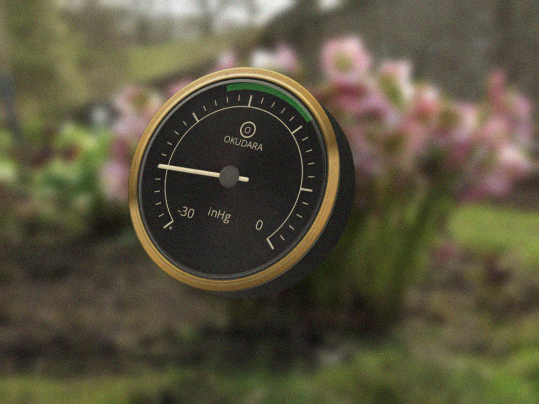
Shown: {"value": -25, "unit": "inHg"}
